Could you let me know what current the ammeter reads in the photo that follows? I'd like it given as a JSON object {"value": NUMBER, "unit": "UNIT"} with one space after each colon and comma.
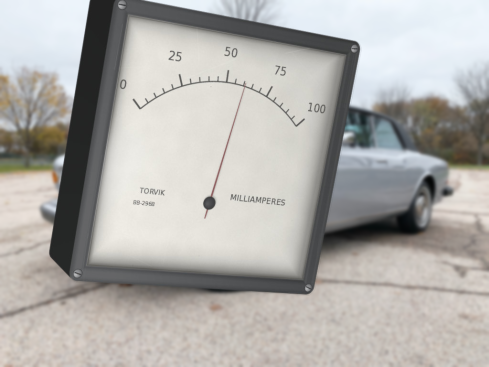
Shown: {"value": 60, "unit": "mA"}
